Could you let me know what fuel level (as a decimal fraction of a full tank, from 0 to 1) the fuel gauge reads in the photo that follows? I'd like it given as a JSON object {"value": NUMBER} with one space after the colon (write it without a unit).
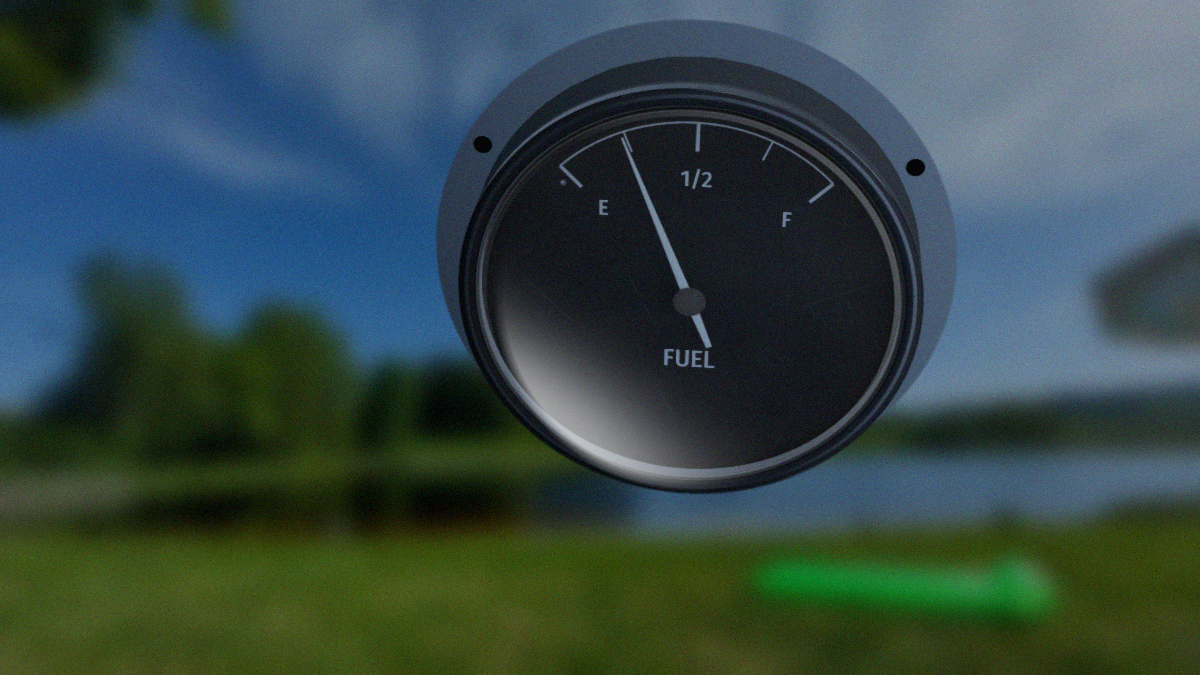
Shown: {"value": 0.25}
